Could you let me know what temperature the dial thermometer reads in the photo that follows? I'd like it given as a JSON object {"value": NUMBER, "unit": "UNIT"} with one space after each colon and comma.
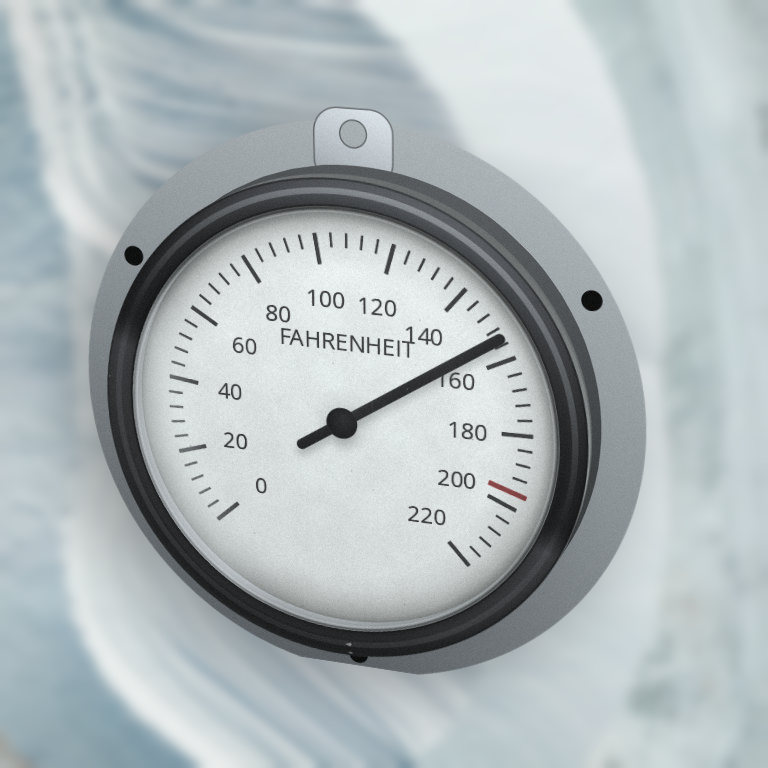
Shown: {"value": 154, "unit": "°F"}
